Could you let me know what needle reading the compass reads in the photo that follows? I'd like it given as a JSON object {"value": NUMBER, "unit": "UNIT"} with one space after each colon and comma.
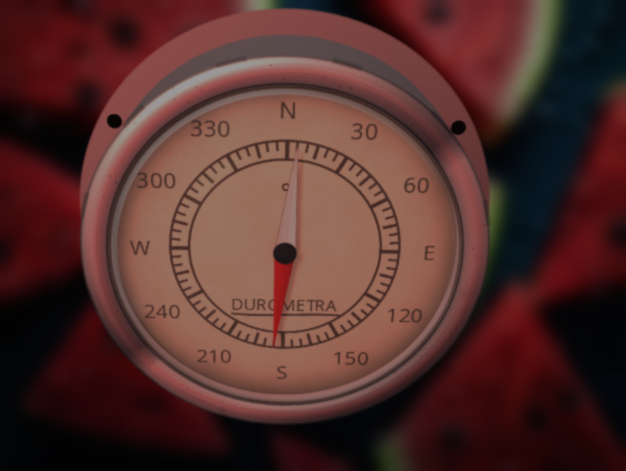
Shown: {"value": 185, "unit": "°"}
